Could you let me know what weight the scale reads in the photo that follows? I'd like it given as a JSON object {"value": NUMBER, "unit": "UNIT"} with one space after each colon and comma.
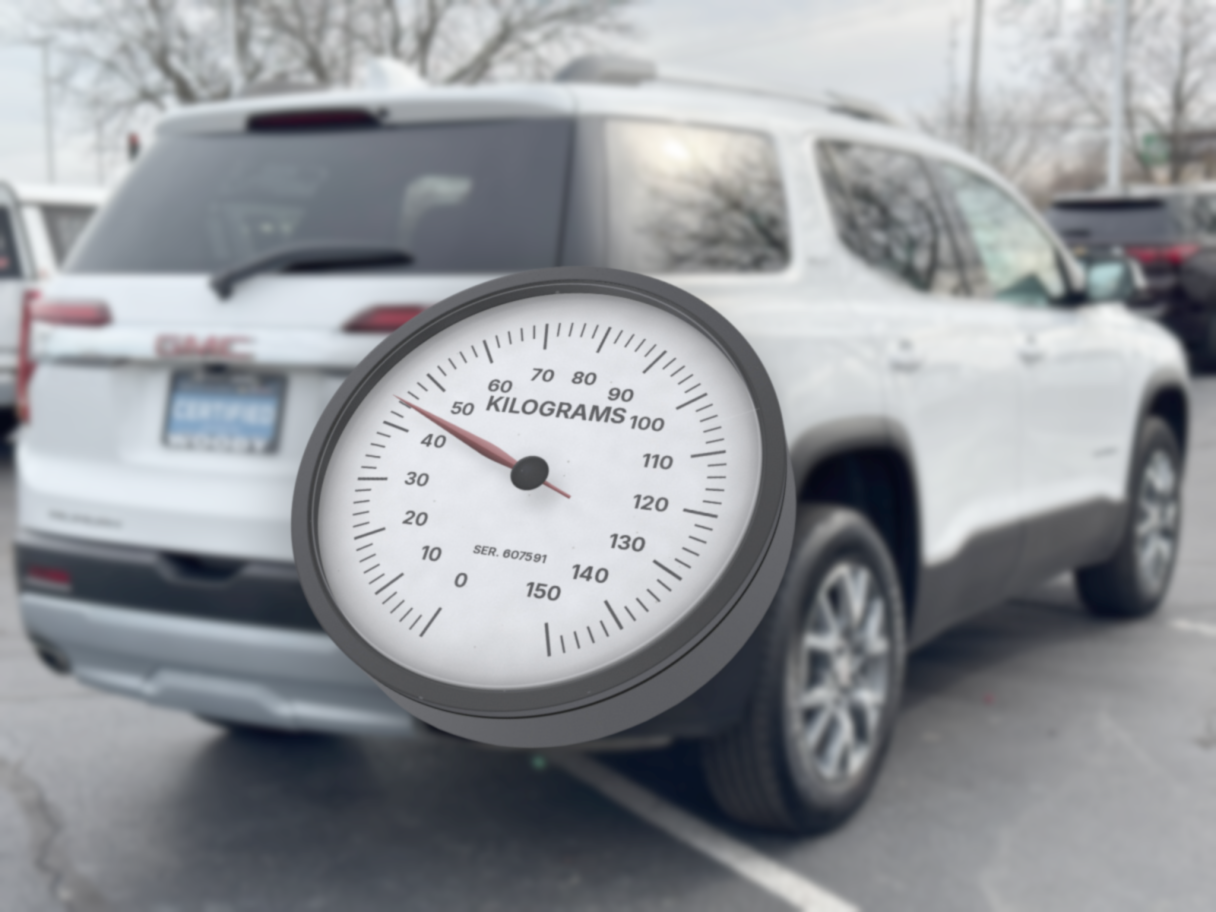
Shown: {"value": 44, "unit": "kg"}
